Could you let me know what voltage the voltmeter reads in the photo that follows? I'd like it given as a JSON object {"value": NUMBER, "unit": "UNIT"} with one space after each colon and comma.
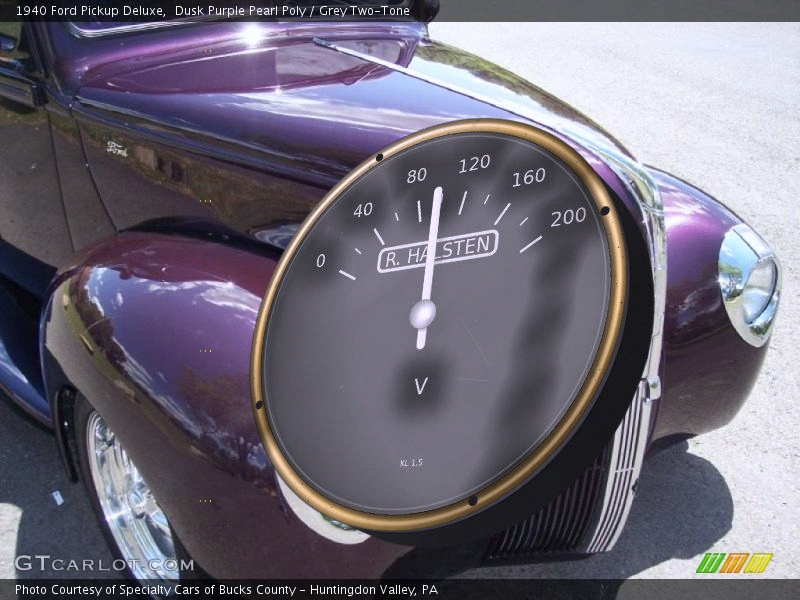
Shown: {"value": 100, "unit": "V"}
